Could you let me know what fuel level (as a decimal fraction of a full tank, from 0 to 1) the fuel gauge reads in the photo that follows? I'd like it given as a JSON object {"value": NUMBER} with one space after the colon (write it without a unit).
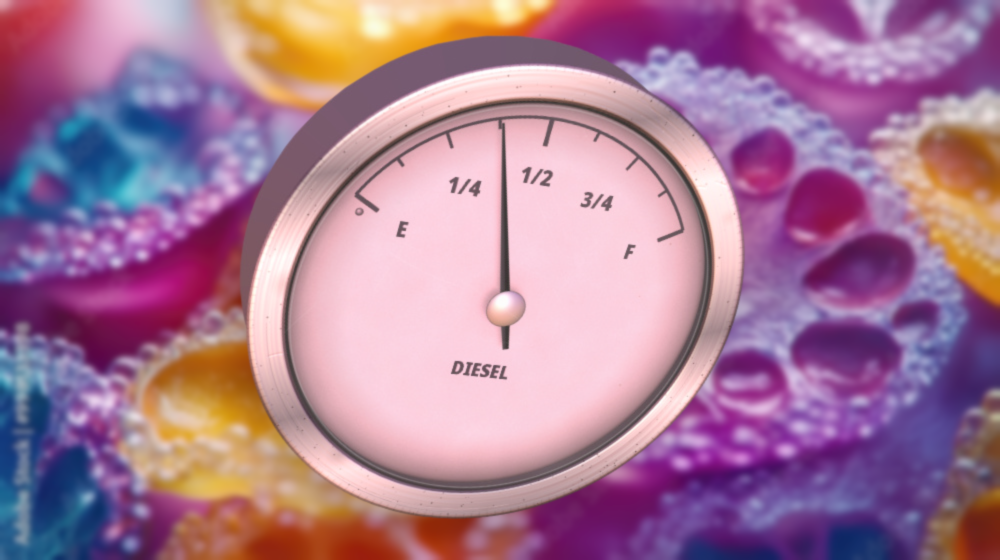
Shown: {"value": 0.375}
